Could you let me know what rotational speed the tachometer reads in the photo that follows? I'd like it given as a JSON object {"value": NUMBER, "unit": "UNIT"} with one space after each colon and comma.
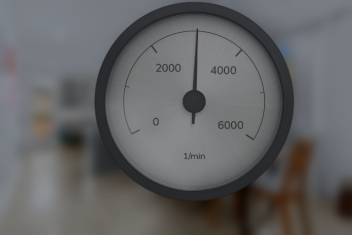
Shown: {"value": 3000, "unit": "rpm"}
